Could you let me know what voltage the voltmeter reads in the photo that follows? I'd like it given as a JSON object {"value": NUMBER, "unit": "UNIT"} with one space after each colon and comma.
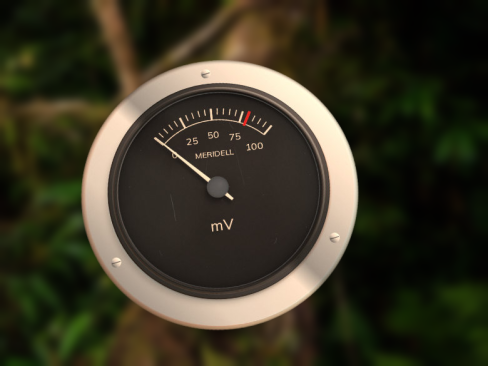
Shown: {"value": 0, "unit": "mV"}
